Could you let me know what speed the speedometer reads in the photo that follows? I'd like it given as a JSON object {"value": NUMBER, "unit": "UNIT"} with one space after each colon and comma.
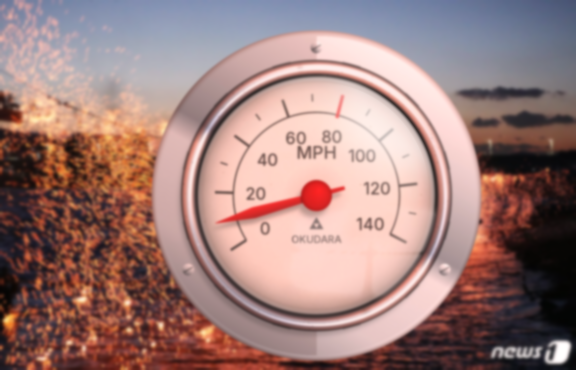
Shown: {"value": 10, "unit": "mph"}
